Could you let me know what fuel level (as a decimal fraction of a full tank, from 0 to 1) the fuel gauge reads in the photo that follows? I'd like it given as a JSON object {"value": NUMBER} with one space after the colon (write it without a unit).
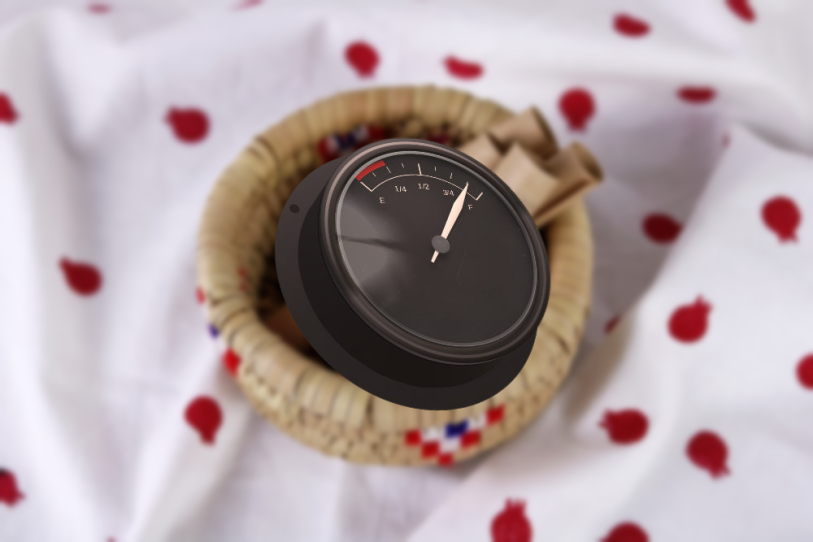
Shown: {"value": 0.875}
